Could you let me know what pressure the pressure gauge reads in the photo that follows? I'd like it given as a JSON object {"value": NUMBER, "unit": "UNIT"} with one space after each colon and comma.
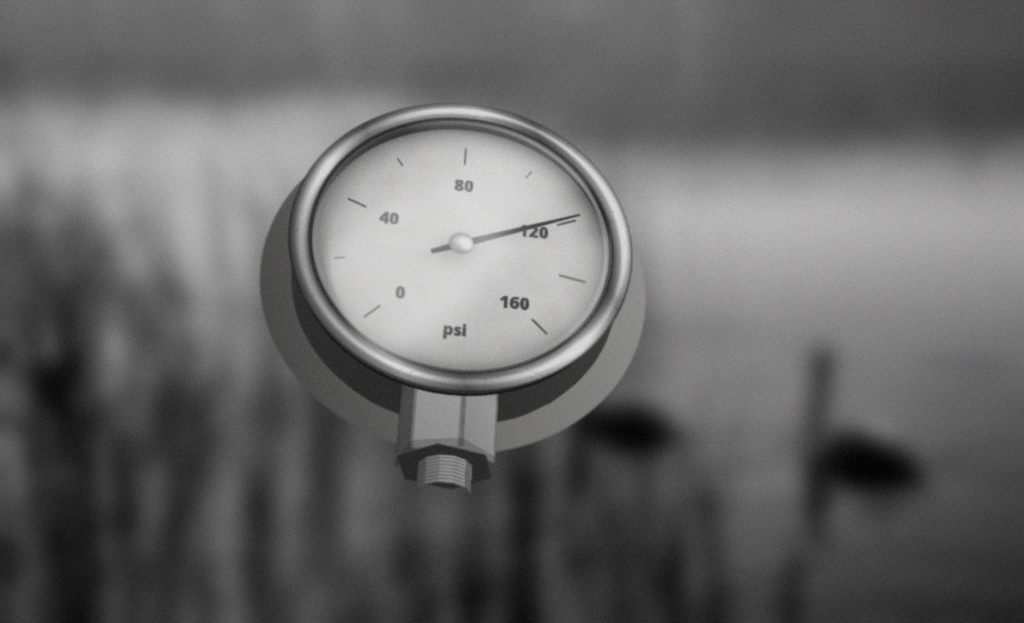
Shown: {"value": 120, "unit": "psi"}
